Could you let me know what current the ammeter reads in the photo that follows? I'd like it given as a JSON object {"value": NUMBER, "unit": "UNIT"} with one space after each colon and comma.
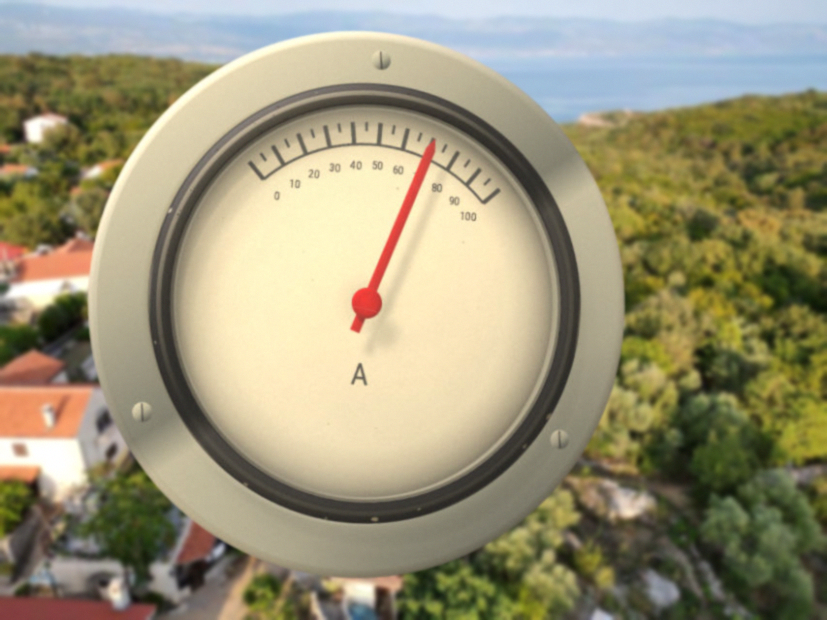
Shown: {"value": 70, "unit": "A"}
